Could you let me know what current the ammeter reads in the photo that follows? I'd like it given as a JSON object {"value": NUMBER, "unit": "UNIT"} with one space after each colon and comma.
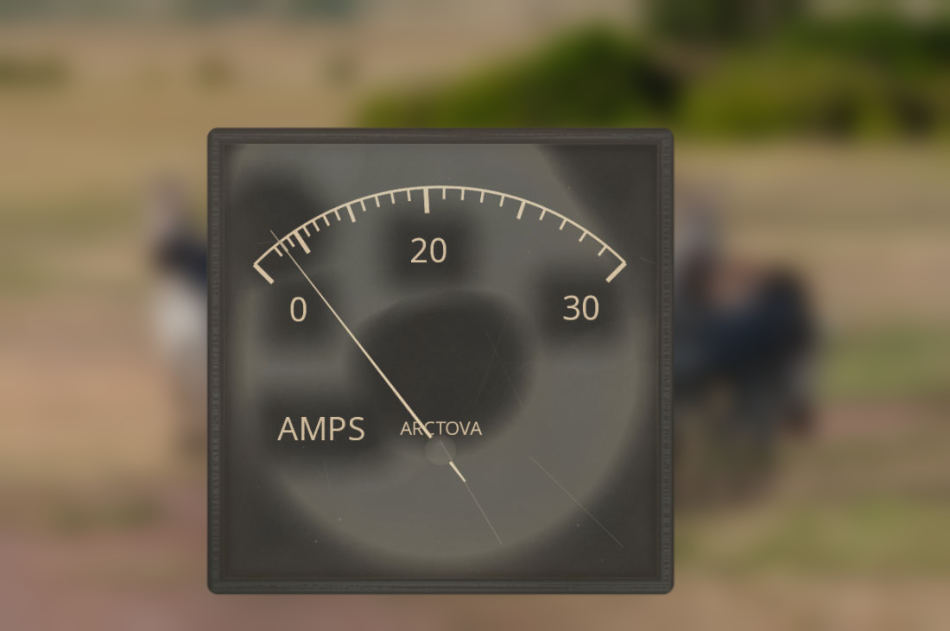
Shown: {"value": 8, "unit": "A"}
